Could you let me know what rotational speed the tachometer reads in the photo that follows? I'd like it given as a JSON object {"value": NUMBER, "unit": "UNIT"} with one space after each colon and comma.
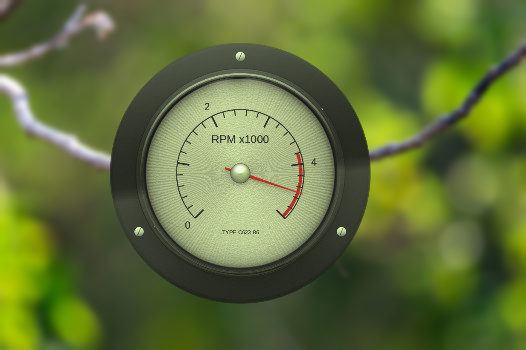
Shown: {"value": 4500, "unit": "rpm"}
